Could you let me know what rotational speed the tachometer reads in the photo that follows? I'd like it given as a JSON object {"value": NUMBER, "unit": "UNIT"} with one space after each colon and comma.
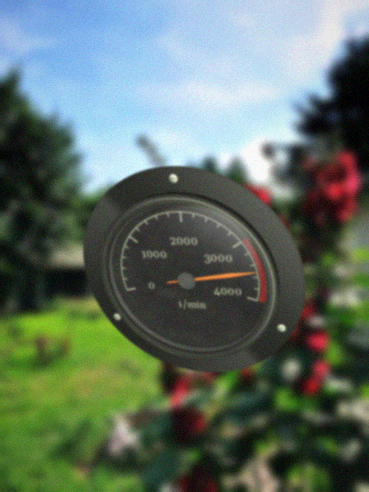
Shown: {"value": 3500, "unit": "rpm"}
